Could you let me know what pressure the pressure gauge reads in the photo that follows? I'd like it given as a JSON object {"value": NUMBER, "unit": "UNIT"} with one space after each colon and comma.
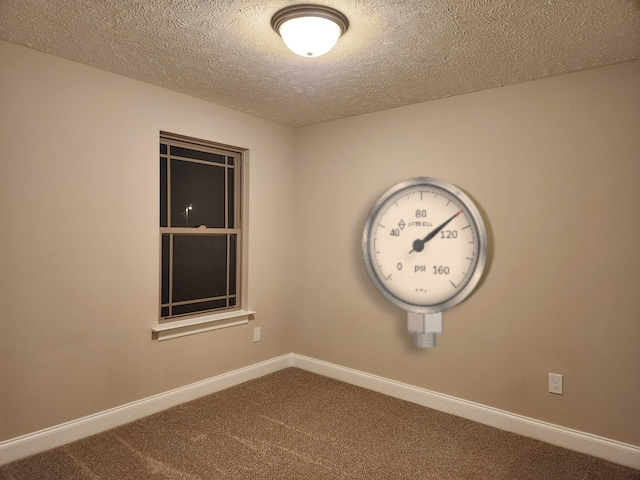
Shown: {"value": 110, "unit": "psi"}
